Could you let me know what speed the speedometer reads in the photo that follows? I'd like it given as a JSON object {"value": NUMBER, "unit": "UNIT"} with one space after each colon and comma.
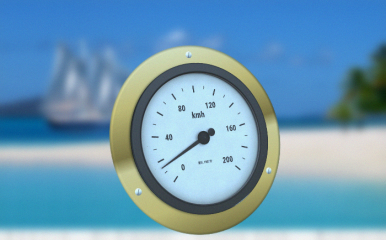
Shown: {"value": 15, "unit": "km/h"}
